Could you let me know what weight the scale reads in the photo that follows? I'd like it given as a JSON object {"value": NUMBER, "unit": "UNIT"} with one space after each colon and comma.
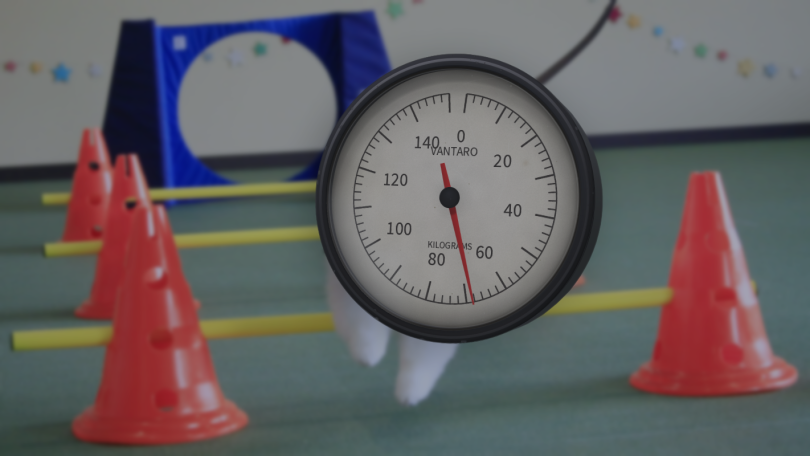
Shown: {"value": 68, "unit": "kg"}
